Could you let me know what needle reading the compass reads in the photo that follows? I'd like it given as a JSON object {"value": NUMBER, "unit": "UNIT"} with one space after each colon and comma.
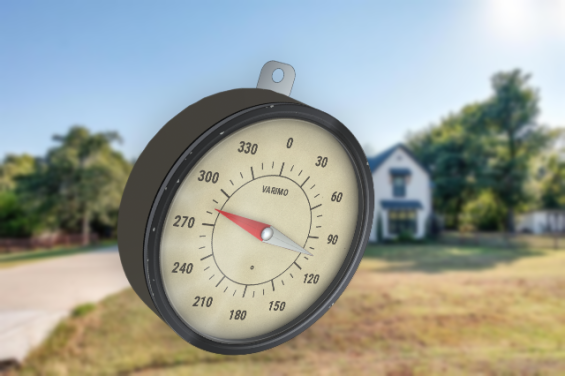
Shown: {"value": 285, "unit": "°"}
